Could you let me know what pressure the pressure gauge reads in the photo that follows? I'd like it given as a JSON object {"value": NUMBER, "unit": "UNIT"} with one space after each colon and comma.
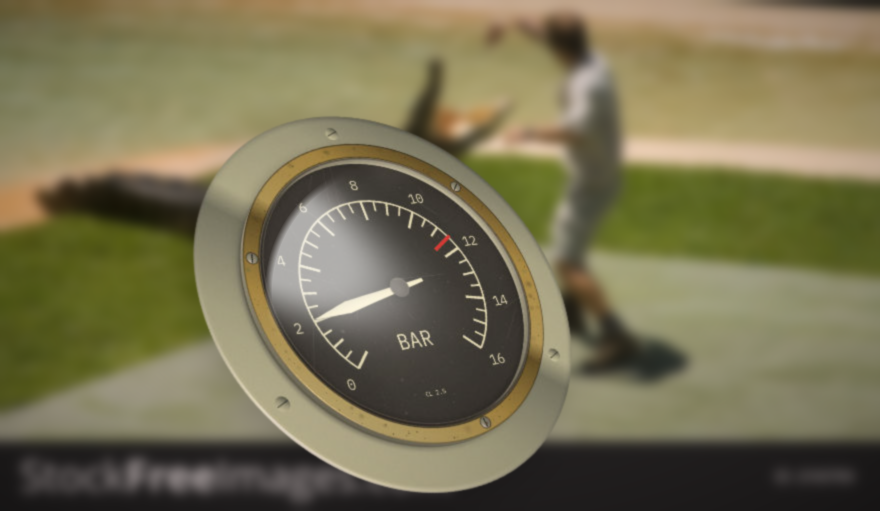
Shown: {"value": 2, "unit": "bar"}
